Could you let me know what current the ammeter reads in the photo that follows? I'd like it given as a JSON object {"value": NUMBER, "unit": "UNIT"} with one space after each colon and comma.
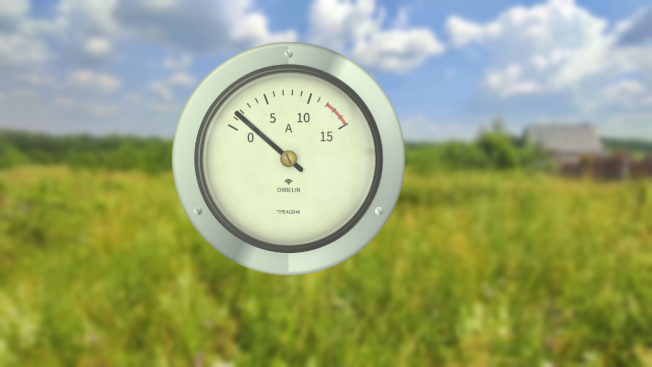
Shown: {"value": 1.5, "unit": "A"}
